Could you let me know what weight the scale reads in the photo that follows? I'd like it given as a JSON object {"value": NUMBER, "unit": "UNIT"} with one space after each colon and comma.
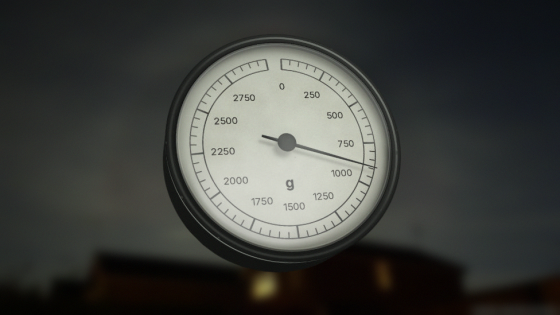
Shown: {"value": 900, "unit": "g"}
